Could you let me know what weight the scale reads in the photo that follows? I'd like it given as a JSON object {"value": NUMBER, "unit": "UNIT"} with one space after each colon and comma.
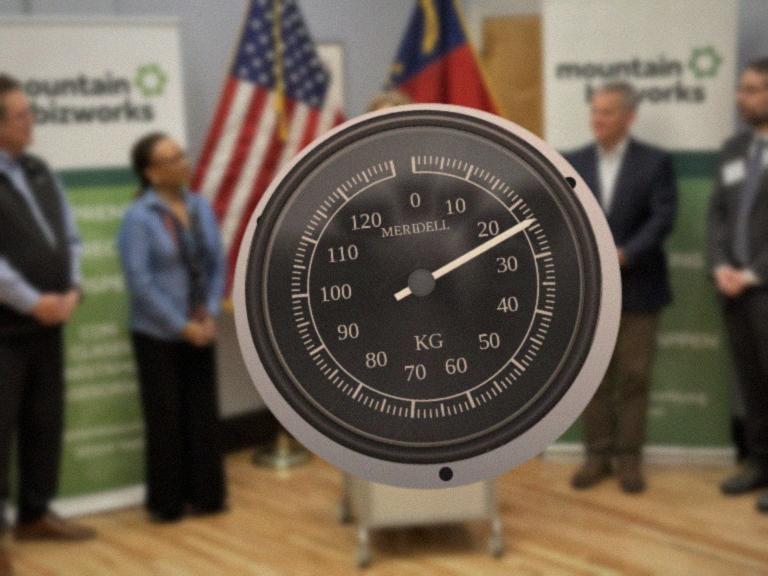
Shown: {"value": 24, "unit": "kg"}
